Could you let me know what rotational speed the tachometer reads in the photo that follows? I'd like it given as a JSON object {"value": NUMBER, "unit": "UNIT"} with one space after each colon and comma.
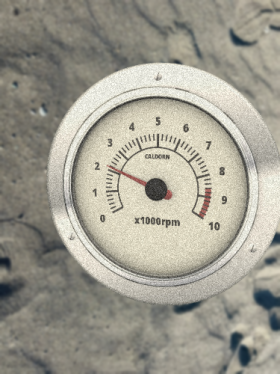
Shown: {"value": 2200, "unit": "rpm"}
